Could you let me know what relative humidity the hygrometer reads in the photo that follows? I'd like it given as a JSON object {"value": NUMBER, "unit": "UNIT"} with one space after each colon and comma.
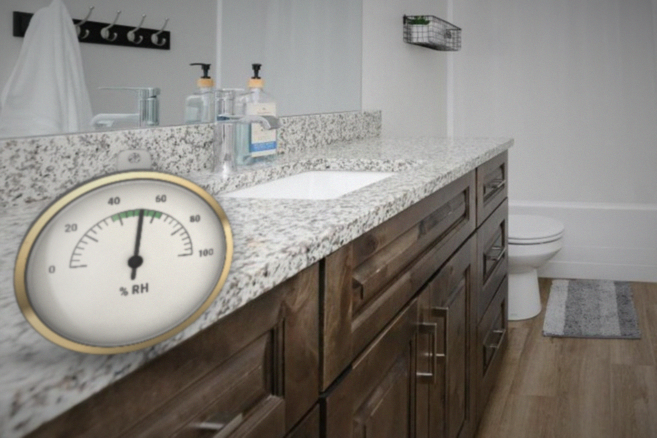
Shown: {"value": 52, "unit": "%"}
